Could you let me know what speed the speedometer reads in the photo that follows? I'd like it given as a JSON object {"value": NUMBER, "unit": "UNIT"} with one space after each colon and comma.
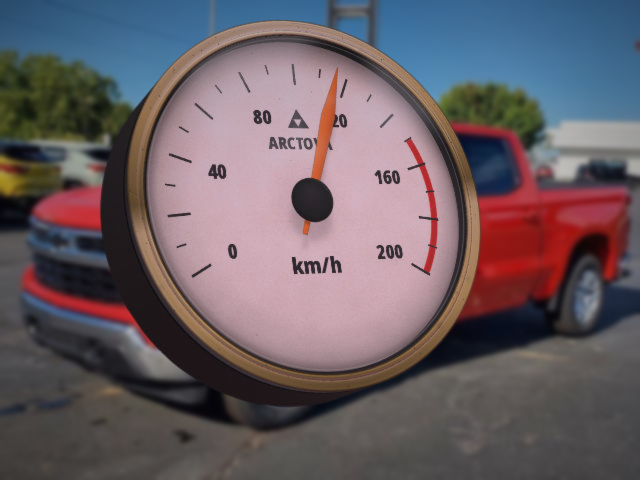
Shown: {"value": 115, "unit": "km/h"}
